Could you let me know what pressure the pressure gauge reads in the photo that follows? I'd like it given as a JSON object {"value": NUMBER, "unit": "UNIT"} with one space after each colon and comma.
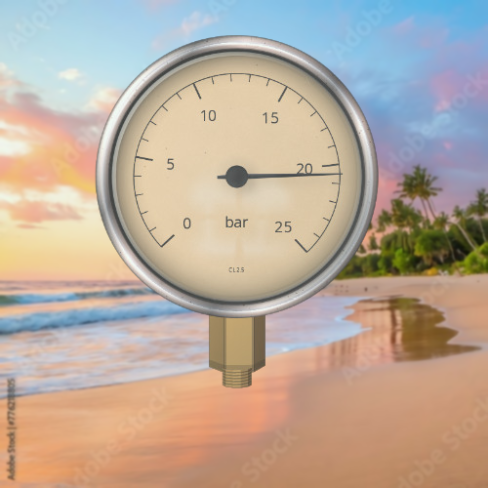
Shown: {"value": 20.5, "unit": "bar"}
